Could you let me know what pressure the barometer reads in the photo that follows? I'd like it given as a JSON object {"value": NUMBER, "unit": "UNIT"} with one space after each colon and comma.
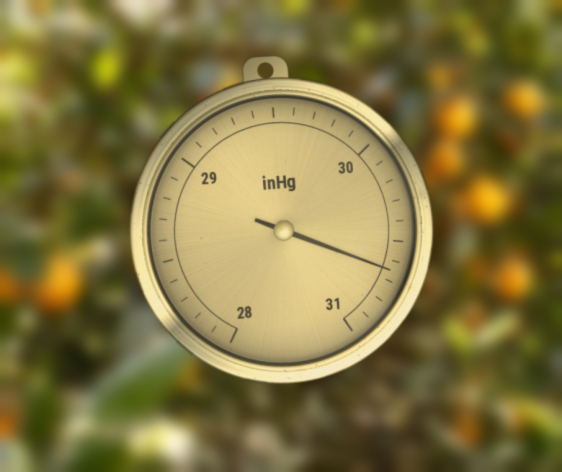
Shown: {"value": 30.65, "unit": "inHg"}
